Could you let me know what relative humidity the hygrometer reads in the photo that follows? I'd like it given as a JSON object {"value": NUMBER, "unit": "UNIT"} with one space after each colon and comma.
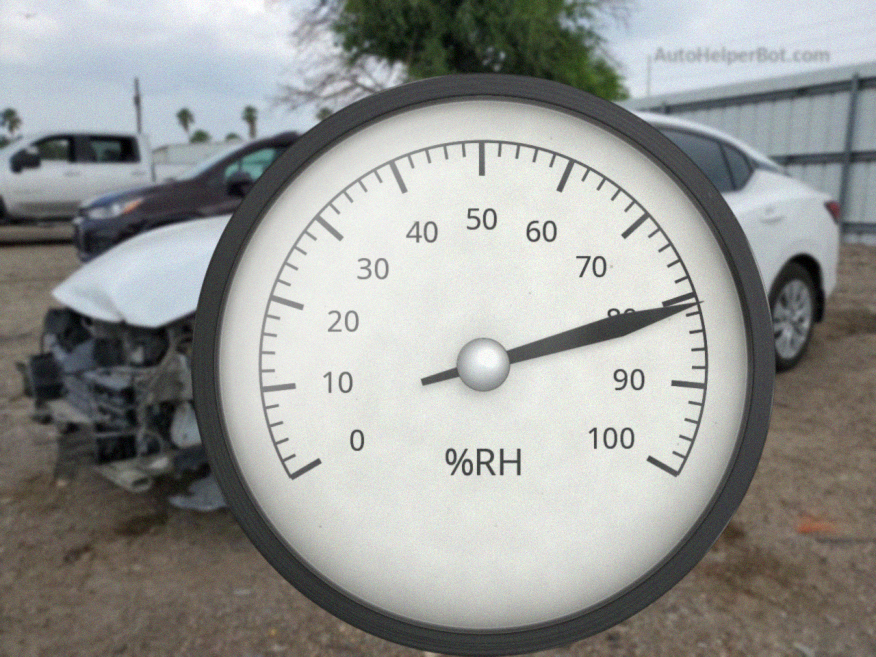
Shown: {"value": 81, "unit": "%"}
